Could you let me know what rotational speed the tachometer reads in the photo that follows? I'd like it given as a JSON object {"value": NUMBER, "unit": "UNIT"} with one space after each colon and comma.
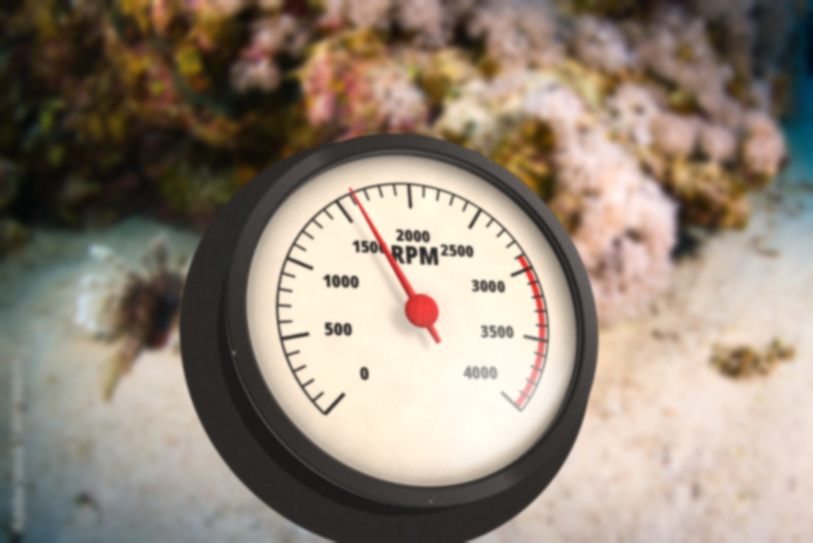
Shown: {"value": 1600, "unit": "rpm"}
